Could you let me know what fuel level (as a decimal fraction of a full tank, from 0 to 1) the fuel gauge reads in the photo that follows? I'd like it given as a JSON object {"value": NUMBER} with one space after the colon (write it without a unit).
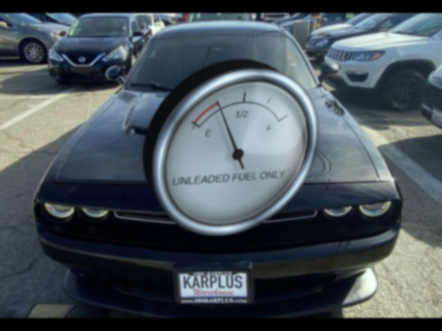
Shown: {"value": 0.25}
